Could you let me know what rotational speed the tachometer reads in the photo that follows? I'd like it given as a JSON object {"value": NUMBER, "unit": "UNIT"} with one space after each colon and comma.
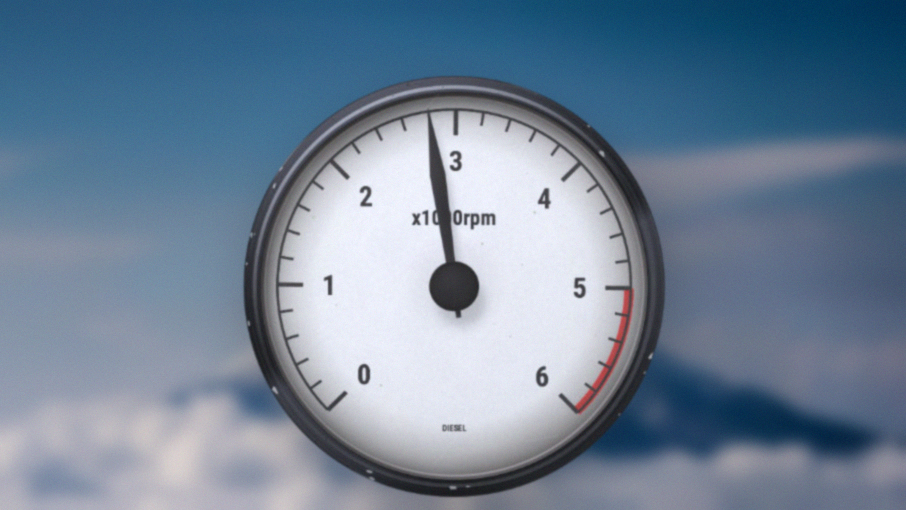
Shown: {"value": 2800, "unit": "rpm"}
